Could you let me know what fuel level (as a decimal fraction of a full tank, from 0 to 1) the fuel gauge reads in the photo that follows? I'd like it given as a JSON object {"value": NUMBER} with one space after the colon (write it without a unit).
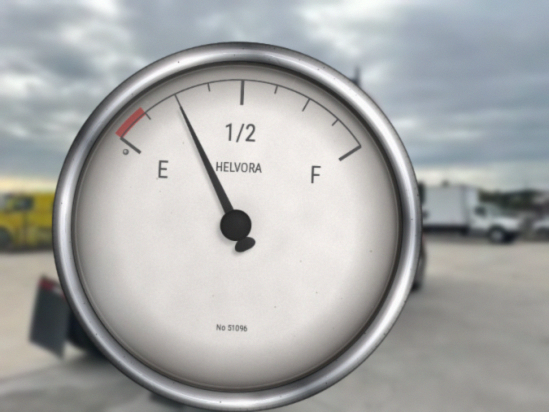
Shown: {"value": 0.25}
